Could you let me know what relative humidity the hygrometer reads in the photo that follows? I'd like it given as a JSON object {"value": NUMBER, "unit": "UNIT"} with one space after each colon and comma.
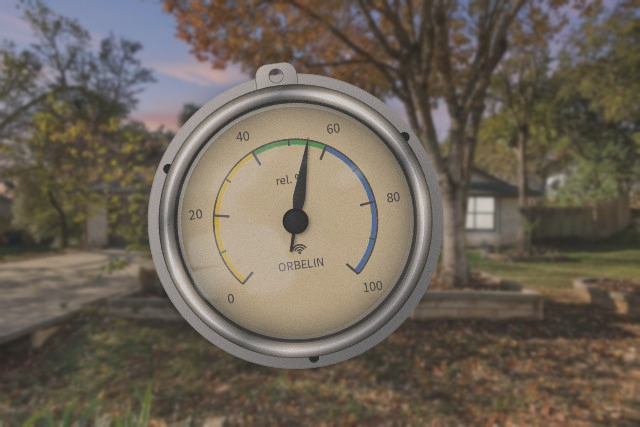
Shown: {"value": 55, "unit": "%"}
